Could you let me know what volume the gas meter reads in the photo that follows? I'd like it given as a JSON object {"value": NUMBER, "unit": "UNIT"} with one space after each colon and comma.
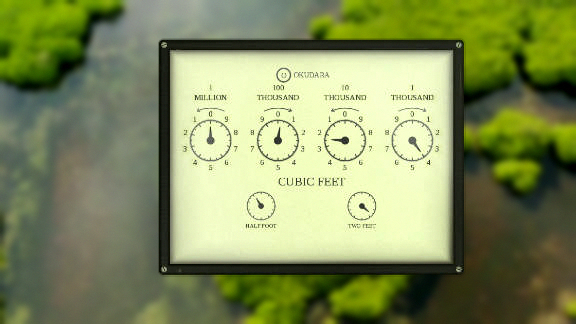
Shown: {"value": 2400, "unit": "ft³"}
